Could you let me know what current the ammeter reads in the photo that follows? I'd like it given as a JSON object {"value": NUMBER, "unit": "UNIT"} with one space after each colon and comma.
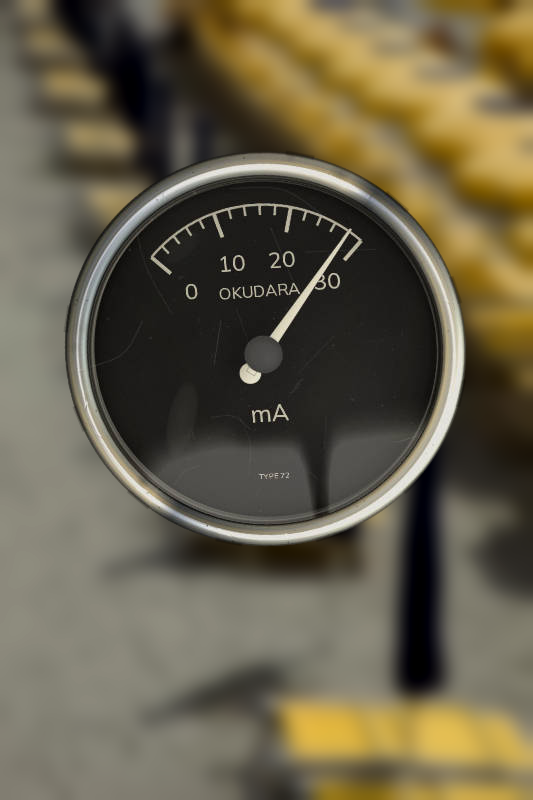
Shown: {"value": 28, "unit": "mA"}
